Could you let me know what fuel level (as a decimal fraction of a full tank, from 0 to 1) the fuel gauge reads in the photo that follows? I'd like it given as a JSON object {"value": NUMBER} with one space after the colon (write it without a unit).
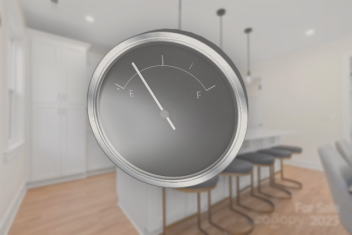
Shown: {"value": 0.25}
